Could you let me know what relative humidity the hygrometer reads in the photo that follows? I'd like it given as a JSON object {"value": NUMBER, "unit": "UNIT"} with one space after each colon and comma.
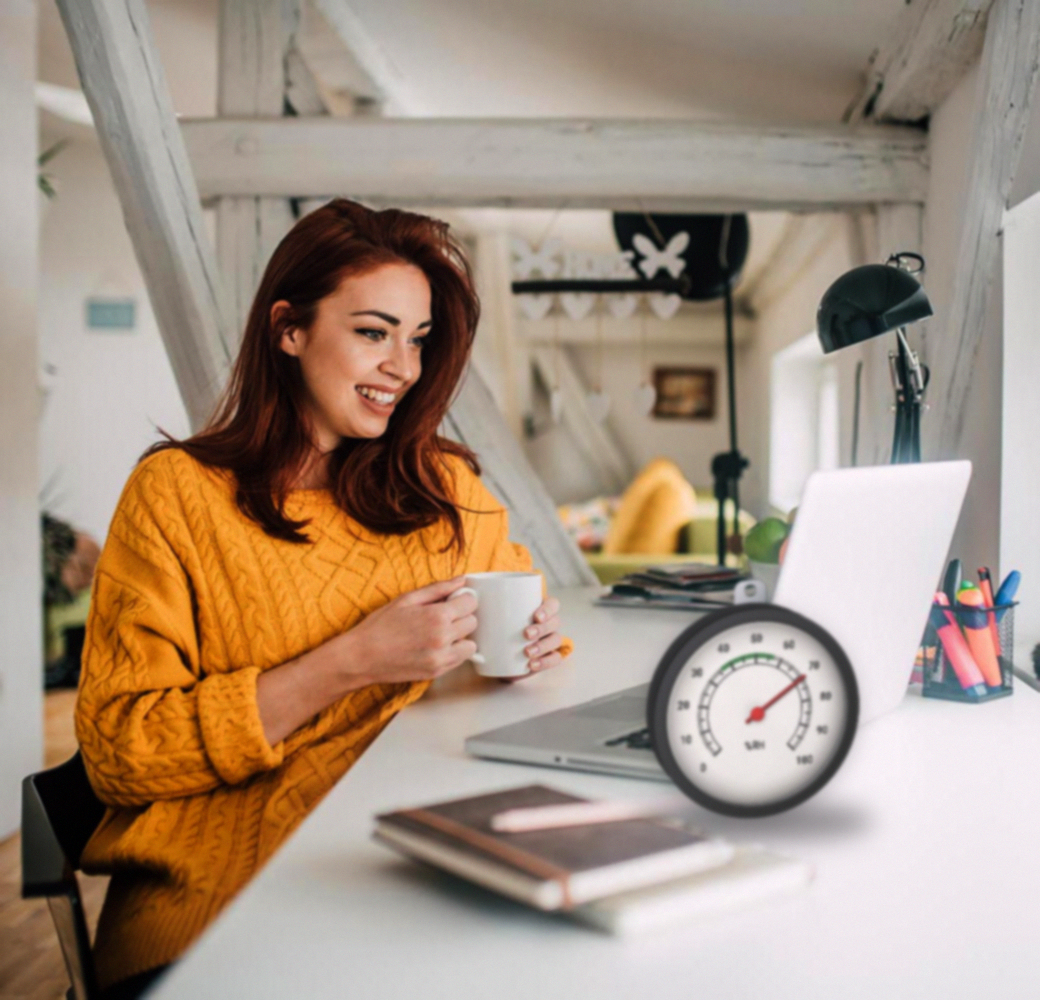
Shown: {"value": 70, "unit": "%"}
